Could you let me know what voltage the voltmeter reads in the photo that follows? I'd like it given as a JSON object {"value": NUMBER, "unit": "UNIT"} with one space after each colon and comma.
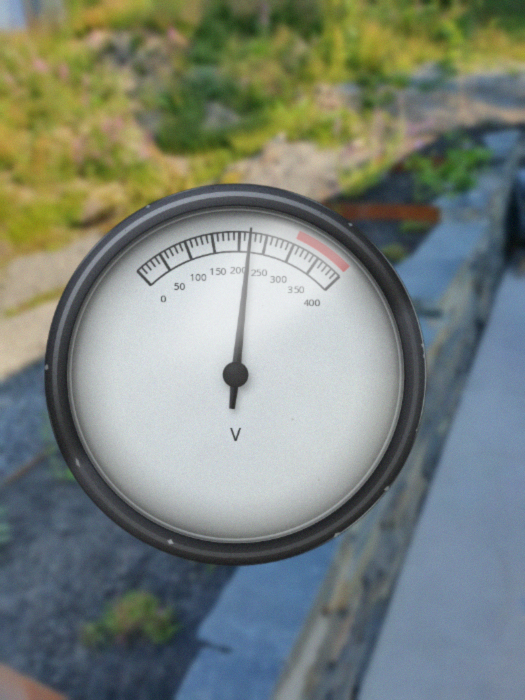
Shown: {"value": 220, "unit": "V"}
